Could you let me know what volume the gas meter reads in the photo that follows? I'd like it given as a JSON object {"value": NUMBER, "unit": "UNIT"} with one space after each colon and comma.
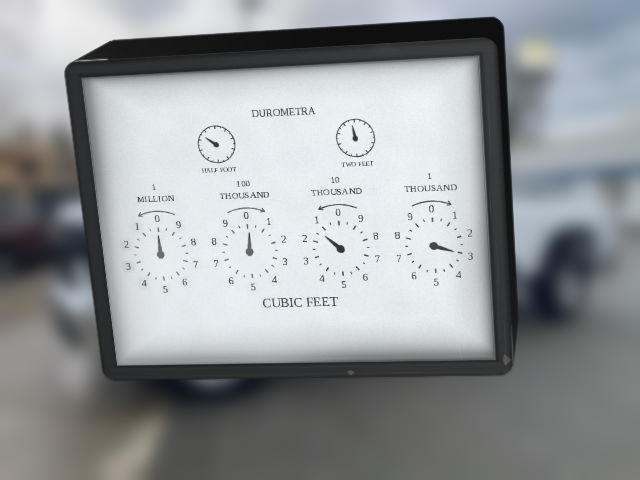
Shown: {"value": 1300, "unit": "ft³"}
